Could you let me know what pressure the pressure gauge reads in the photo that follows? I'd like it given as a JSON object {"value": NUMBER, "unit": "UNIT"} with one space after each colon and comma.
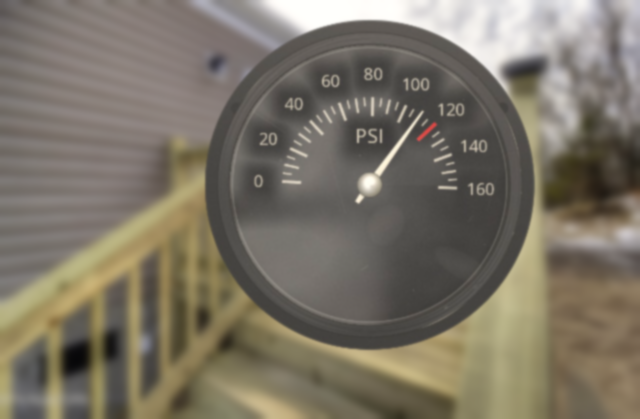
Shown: {"value": 110, "unit": "psi"}
